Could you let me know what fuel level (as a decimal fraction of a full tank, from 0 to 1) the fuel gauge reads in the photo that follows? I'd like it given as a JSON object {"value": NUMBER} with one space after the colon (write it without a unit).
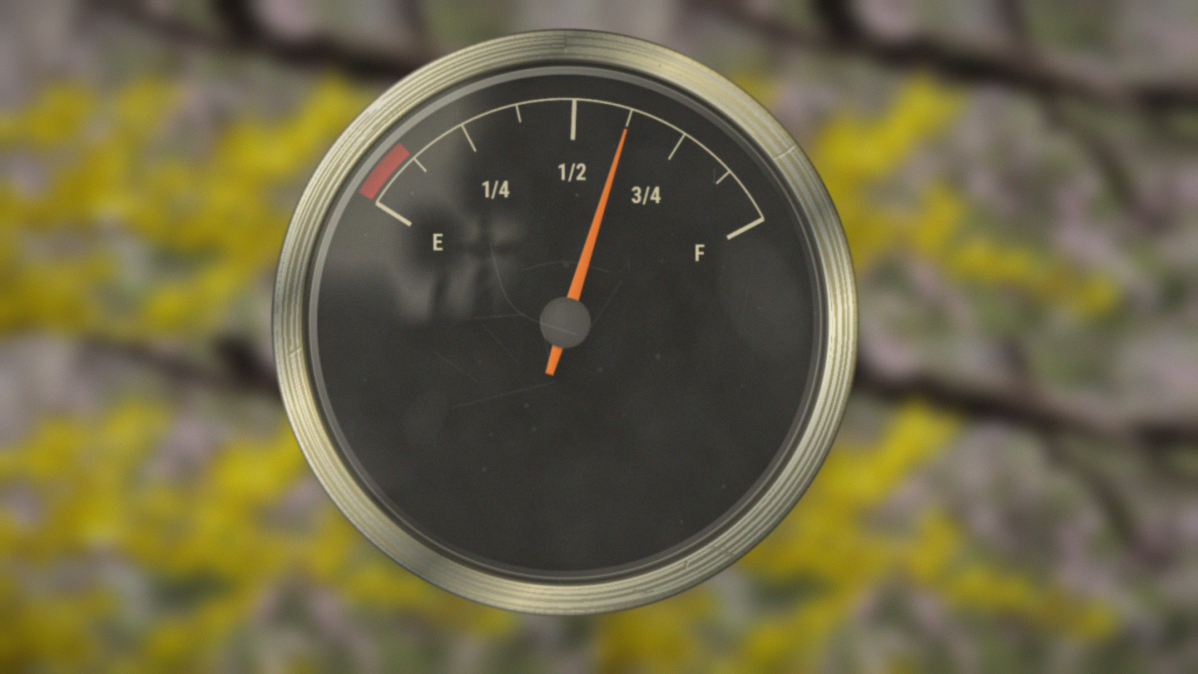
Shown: {"value": 0.625}
